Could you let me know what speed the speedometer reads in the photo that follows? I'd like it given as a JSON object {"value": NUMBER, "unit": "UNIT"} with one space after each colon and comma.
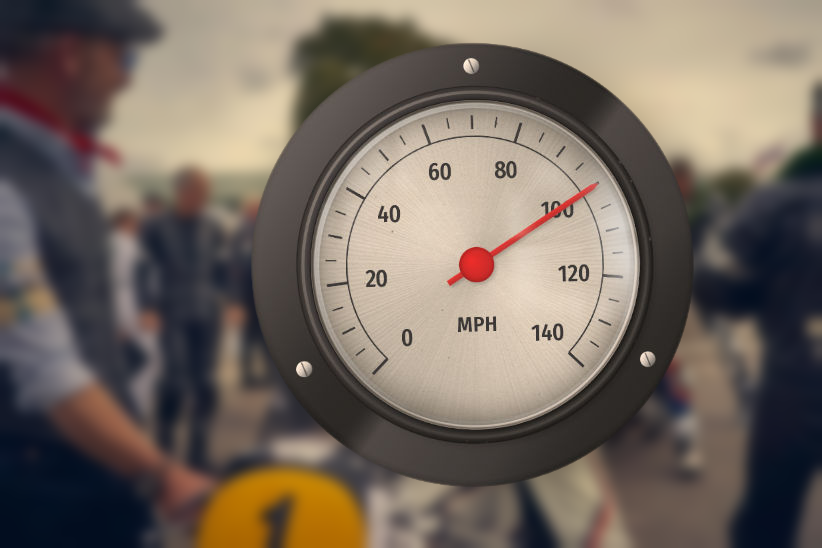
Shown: {"value": 100, "unit": "mph"}
